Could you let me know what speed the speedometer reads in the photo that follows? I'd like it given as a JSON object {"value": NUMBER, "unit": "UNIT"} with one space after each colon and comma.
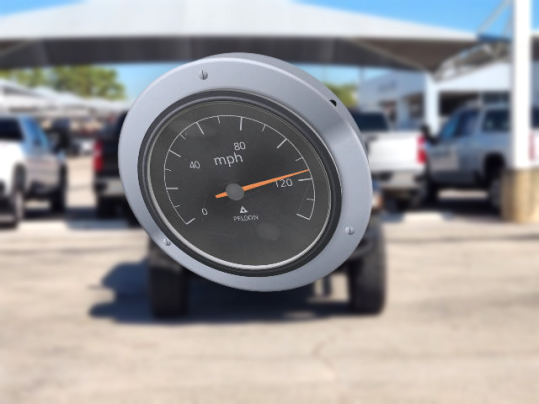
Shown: {"value": 115, "unit": "mph"}
